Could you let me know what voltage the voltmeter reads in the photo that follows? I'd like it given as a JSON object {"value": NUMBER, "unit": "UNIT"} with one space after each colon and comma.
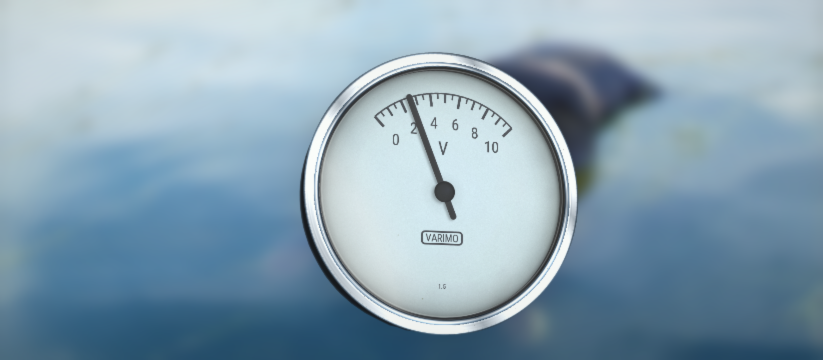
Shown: {"value": 2.5, "unit": "V"}
